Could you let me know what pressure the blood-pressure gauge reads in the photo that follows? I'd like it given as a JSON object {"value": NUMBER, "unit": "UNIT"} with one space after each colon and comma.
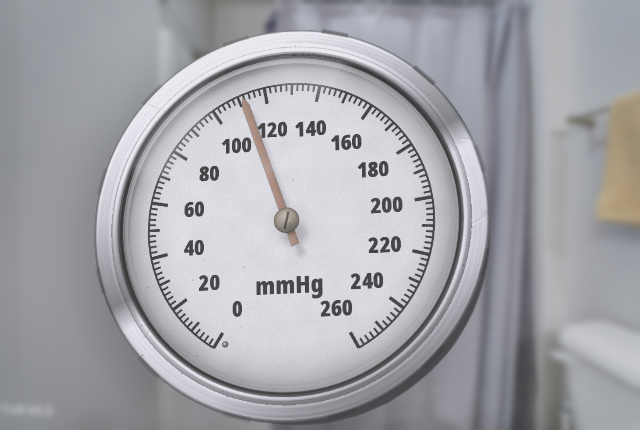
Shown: {"value": 112, "unit": "mmHg"}
